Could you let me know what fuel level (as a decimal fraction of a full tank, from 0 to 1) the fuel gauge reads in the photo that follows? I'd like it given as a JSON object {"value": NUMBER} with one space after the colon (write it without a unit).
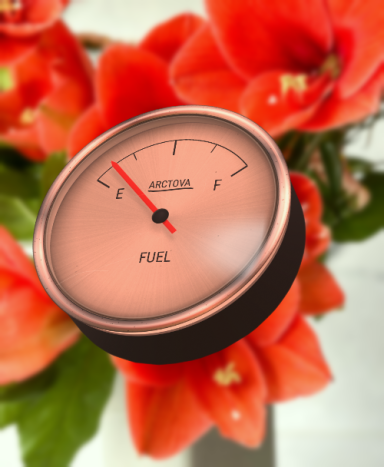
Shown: {"value": 0.125}
